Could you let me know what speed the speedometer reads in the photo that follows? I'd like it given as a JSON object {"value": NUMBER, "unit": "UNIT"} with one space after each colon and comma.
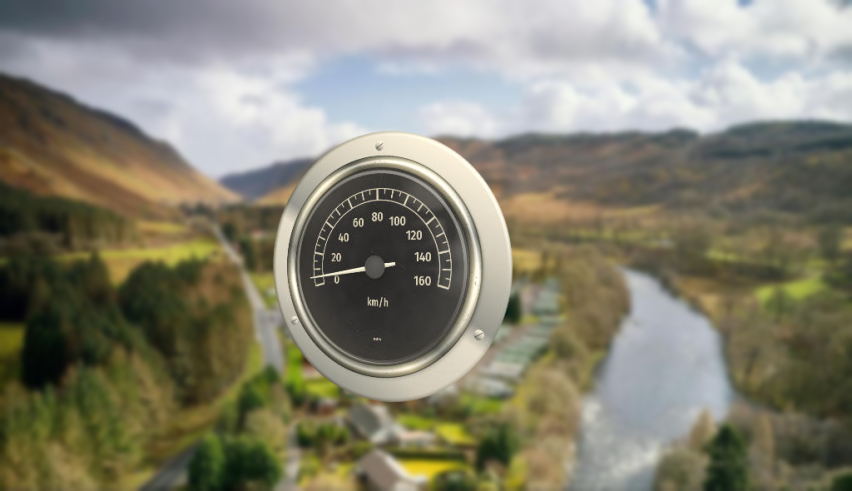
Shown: {"value": 5, "unit": "km/h"}
